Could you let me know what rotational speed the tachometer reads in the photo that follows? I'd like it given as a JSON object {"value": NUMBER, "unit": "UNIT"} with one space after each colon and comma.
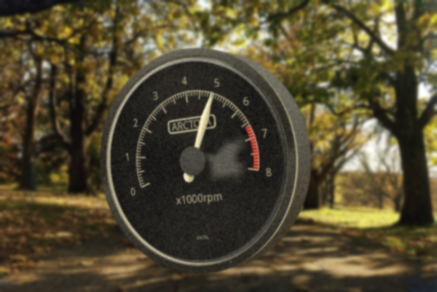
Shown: {"value": 5000, "unit": "rpm"}
